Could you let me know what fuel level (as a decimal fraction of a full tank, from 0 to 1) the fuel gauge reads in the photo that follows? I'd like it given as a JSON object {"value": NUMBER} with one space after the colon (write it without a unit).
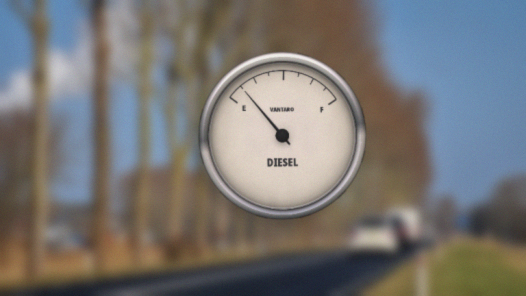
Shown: {"value": 0.125}
